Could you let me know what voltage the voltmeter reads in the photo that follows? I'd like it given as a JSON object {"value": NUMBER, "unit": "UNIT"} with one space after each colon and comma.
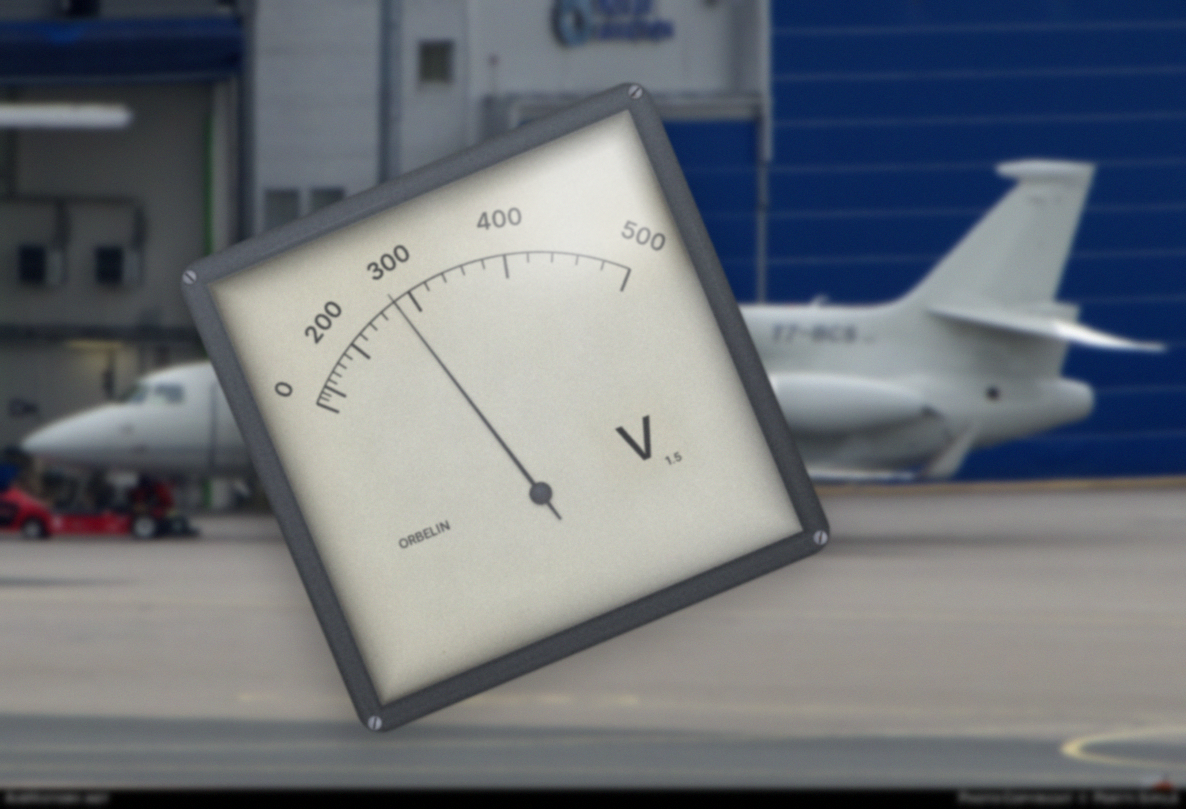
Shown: {"value": 280, "unit": "V"}
